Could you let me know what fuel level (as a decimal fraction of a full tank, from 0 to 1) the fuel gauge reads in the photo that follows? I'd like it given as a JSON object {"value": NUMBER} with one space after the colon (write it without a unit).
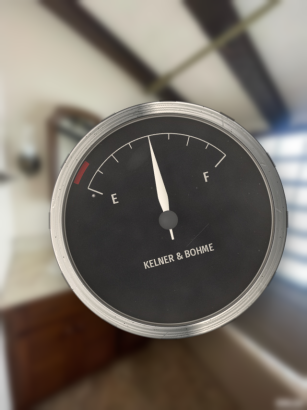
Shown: {"value": 0.5}
